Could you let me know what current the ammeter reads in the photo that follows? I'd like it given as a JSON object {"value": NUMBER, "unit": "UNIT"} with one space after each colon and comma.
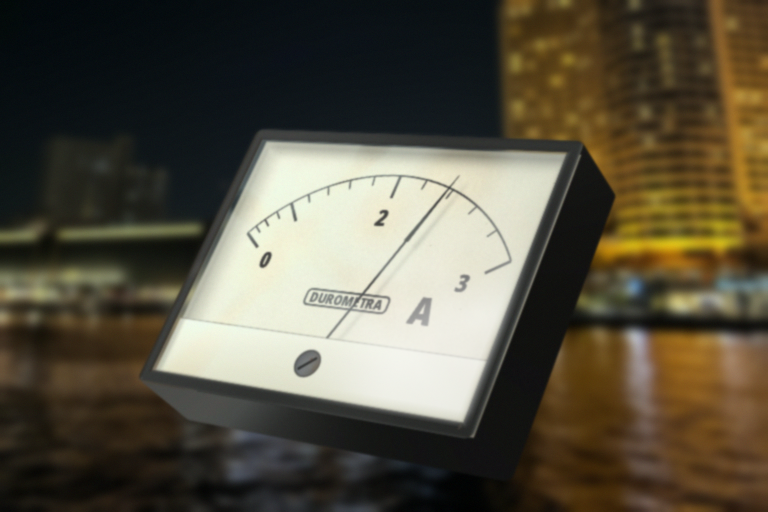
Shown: {"value": 2.4, "unit": "A"}
